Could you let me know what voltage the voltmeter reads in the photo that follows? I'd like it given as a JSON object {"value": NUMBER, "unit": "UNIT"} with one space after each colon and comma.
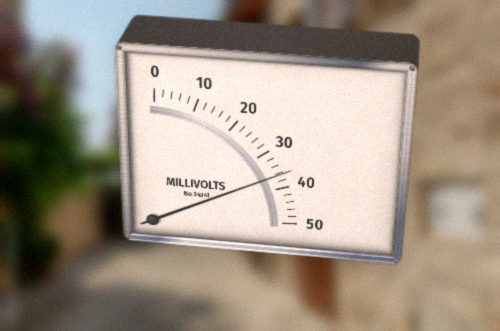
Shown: {"value": 36, "unit": "mV"}
